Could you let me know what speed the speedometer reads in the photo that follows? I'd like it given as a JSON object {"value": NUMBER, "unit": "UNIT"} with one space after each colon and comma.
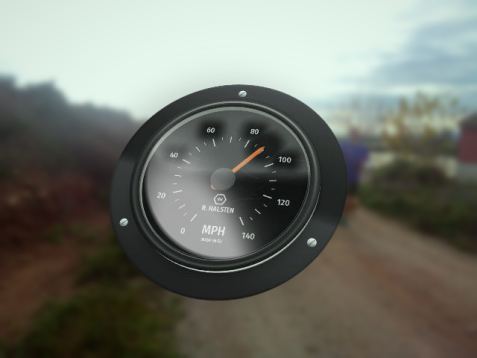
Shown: {"value": 90, "unit": "mph"}
